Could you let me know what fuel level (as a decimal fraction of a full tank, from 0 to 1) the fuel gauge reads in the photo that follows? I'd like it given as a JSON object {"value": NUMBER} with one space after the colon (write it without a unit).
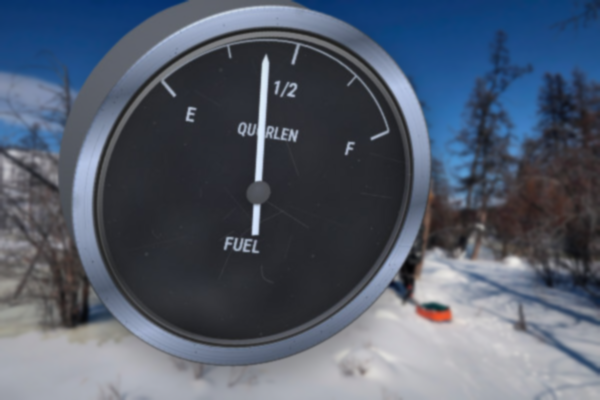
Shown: {"value": 0.375}
